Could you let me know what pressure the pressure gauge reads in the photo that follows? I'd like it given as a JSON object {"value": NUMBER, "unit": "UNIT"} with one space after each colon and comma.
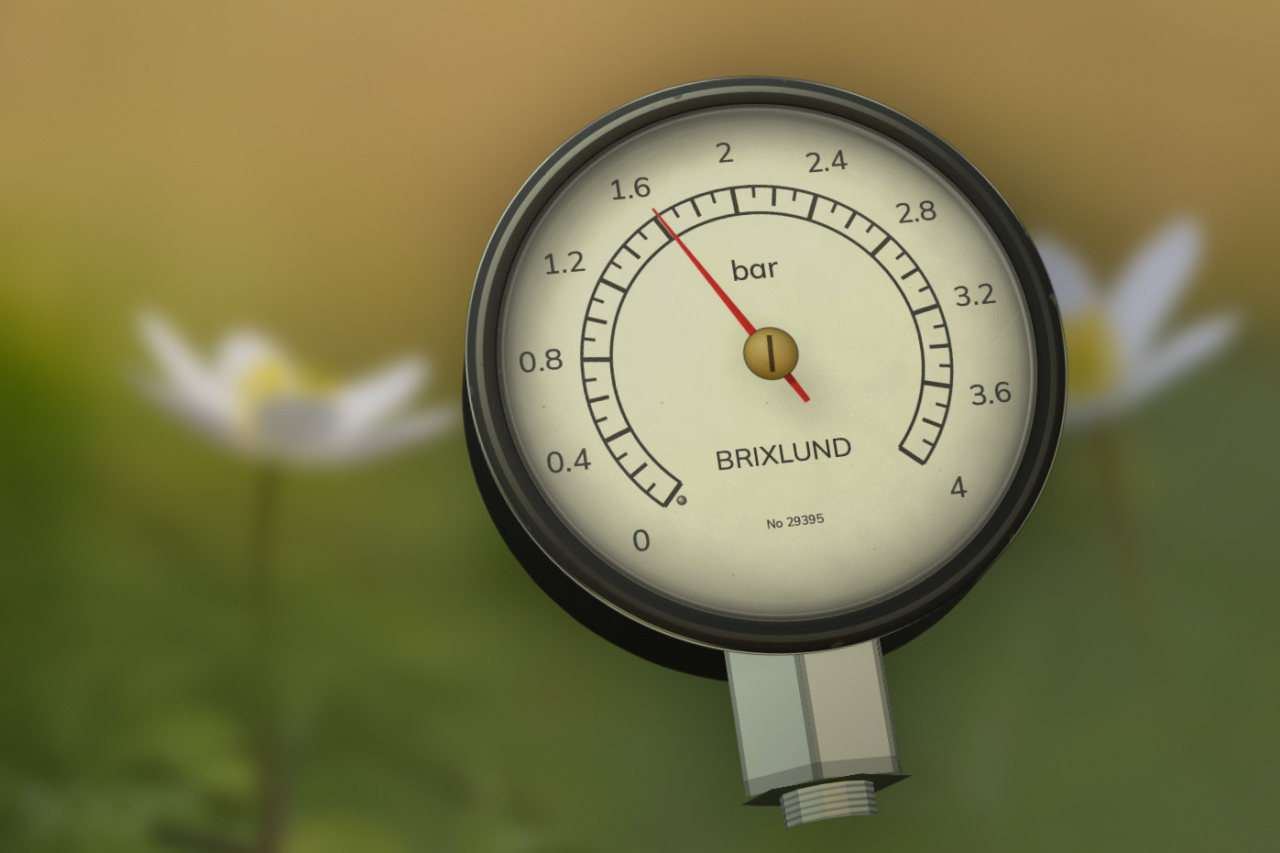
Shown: {"value": 1.6, "unit": "bar"}
